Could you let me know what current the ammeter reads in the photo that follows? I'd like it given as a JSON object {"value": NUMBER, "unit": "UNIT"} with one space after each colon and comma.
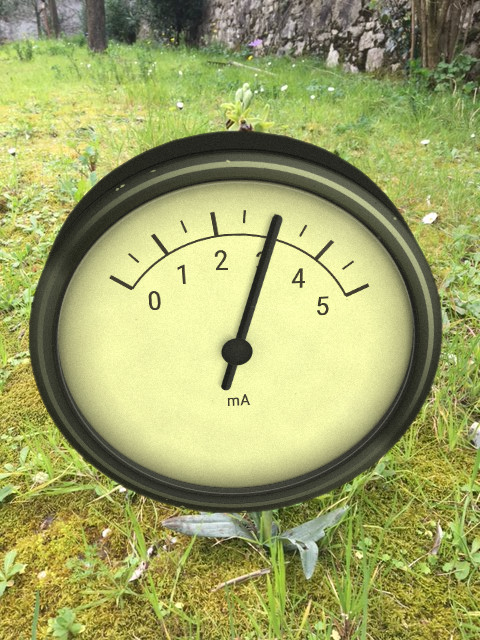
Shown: {"value": 3, "unit": "mA"}
